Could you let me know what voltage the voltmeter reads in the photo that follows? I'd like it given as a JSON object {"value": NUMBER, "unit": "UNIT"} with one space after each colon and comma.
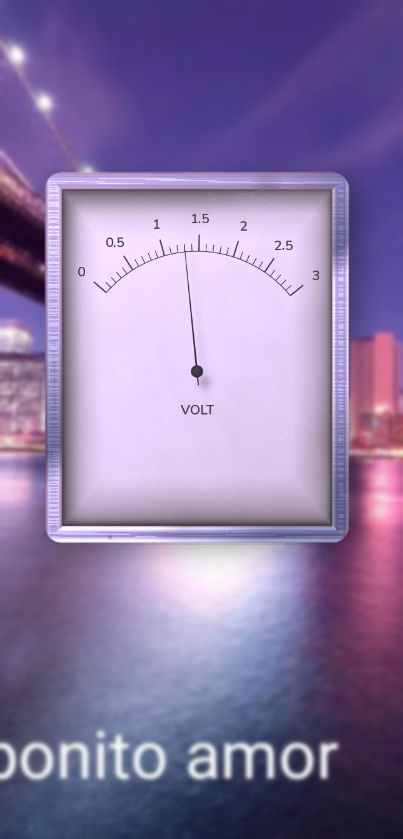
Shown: {"value": 1.3, "unit": "V"}
